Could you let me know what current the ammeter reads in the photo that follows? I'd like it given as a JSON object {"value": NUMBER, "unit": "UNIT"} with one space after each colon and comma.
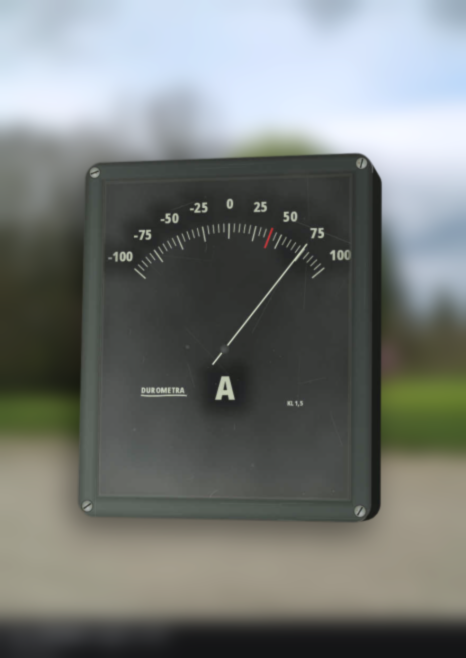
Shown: {"value": 75, "unit": "A"}
